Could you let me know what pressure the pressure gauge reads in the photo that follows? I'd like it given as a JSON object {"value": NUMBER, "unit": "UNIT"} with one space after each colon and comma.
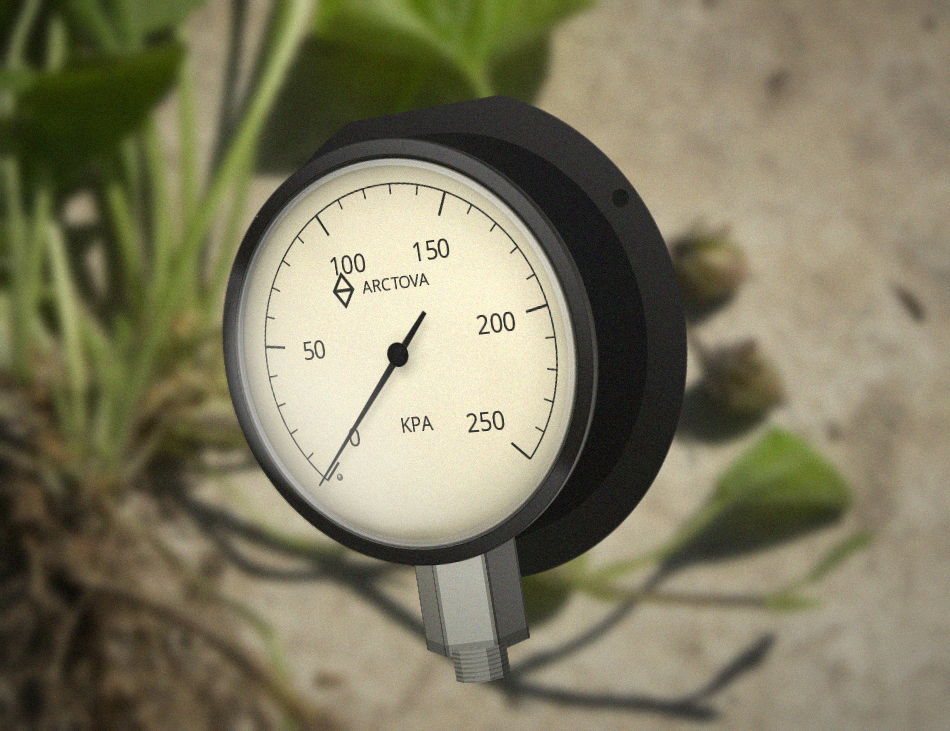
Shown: {"value": 0, "unit": "kPa"}
